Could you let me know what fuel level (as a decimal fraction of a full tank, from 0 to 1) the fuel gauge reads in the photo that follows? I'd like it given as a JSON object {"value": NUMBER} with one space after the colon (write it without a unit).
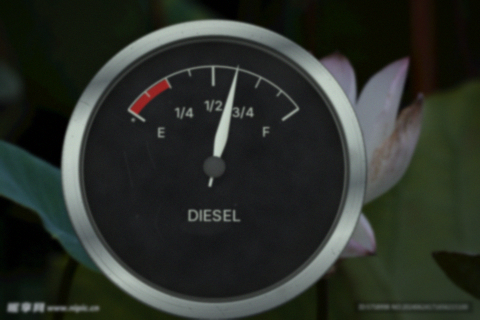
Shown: {"value": 0.625}
